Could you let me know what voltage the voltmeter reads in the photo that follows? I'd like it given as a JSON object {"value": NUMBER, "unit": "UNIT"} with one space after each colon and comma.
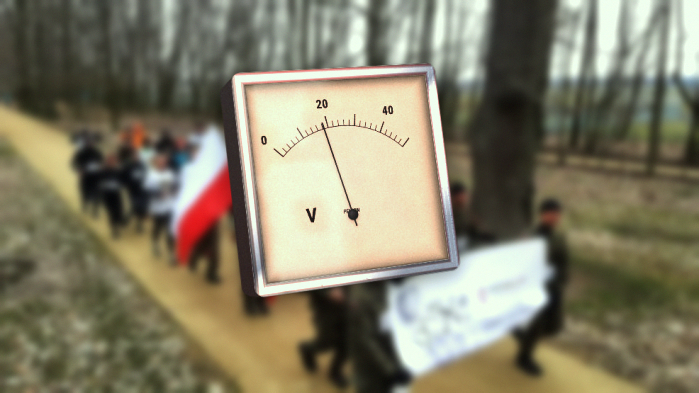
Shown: {"value": 18, "unit": "V"}
